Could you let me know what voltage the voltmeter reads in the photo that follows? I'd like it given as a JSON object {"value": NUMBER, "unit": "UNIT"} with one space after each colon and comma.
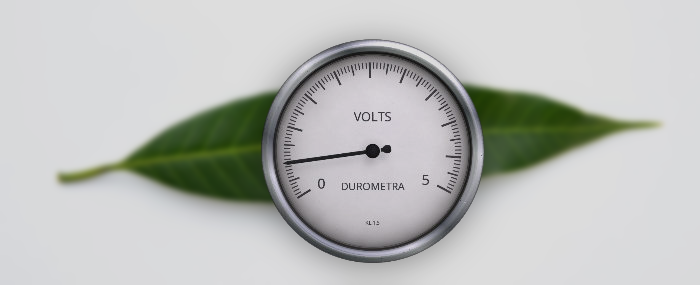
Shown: {"value": 0.5, "unit": "V"}
